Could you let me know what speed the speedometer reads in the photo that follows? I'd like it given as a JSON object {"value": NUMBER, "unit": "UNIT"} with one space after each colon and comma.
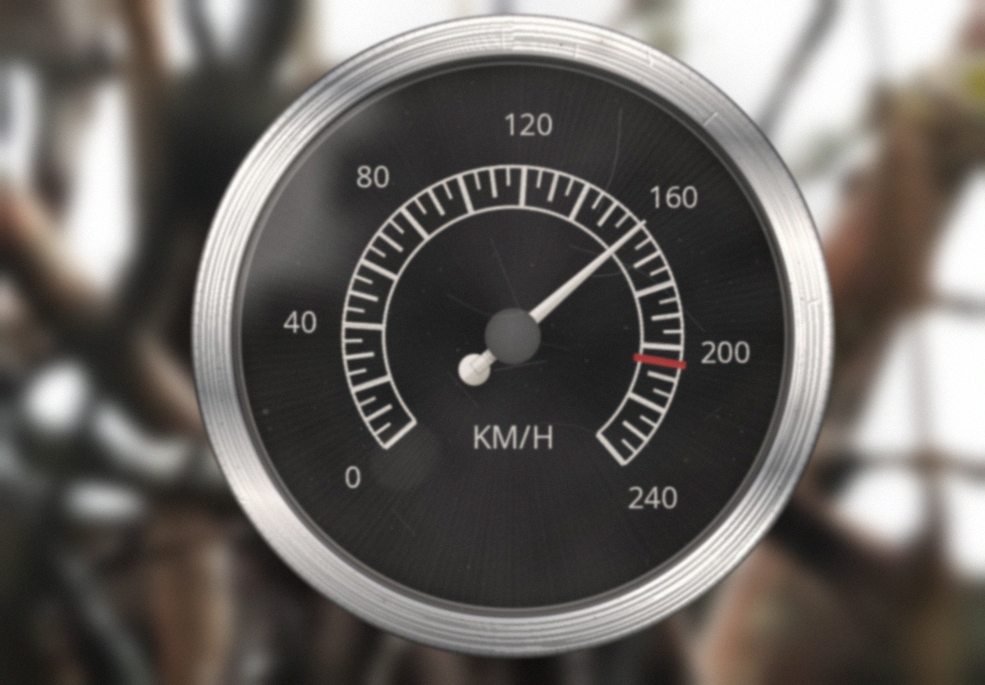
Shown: {"value": 160, "unit": "km/h"}
